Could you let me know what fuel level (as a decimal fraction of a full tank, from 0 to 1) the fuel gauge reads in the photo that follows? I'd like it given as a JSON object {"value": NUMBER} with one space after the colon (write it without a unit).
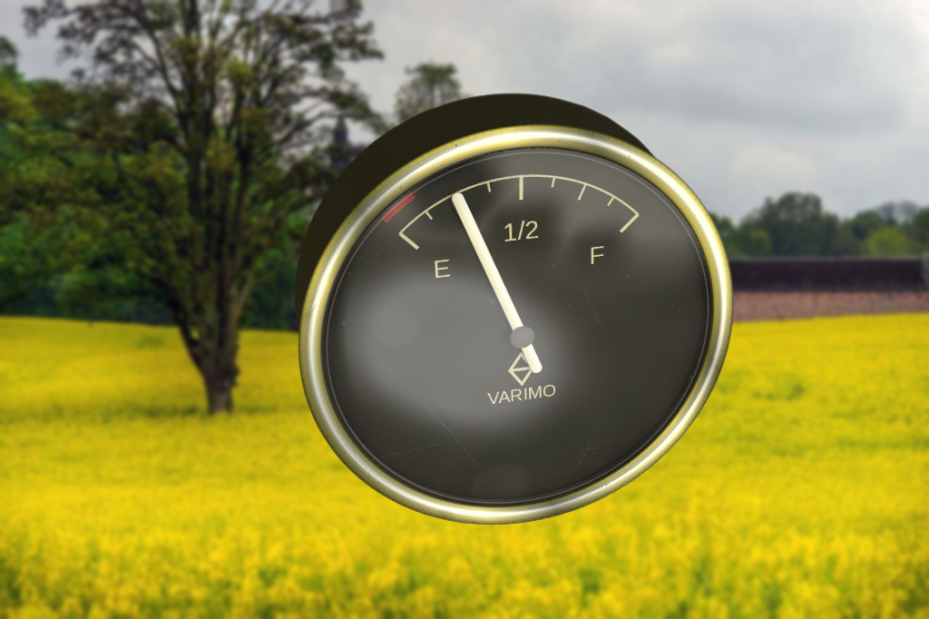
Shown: {"value": 0.25}
